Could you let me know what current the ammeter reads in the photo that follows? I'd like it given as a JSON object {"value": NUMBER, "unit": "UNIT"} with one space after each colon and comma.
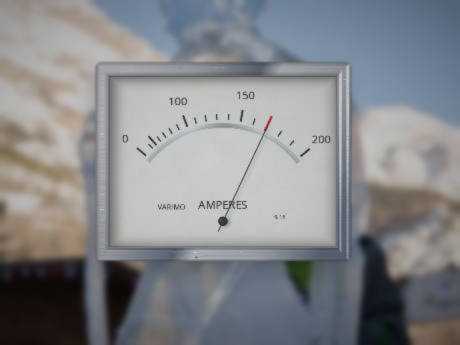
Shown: {"value": 170, "unit": "A"}
